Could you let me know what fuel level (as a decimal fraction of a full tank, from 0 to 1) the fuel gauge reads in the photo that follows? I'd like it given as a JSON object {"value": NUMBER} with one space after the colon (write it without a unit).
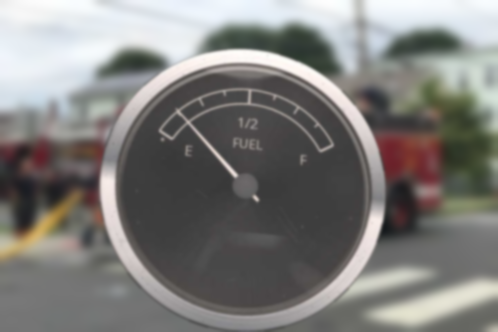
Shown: {"value": 0.125}
